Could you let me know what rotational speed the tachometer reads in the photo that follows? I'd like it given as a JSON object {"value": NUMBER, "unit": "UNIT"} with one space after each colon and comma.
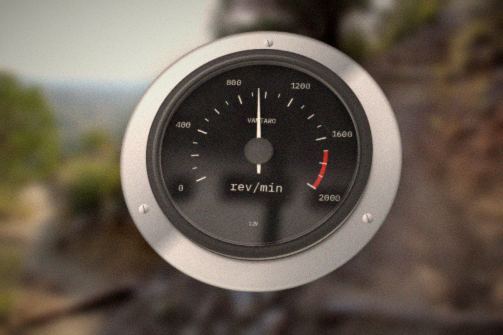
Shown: {"value": 950, "unit": "rpm"}
